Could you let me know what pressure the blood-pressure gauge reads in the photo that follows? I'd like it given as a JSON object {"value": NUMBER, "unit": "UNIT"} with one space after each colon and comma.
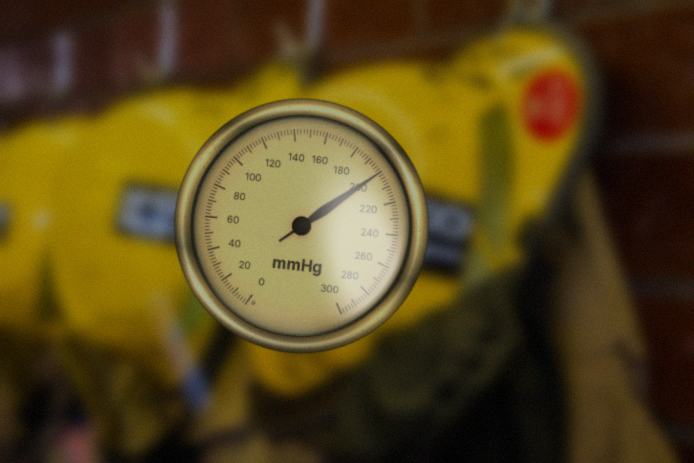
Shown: {"value": 200, "unit": "mmHg"}
